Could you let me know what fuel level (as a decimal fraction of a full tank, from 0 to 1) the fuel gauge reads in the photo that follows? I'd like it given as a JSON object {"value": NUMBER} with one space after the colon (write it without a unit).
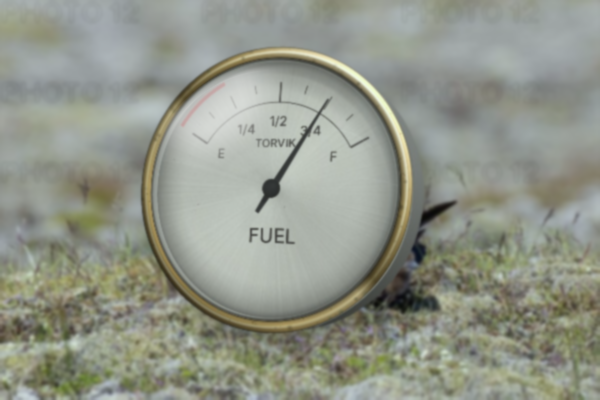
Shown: {"value": 0.75}
